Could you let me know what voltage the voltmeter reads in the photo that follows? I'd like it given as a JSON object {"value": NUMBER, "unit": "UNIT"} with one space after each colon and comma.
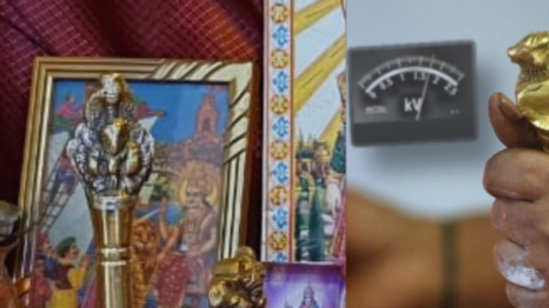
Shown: {"value": 1.75, "unit": "kV"}
